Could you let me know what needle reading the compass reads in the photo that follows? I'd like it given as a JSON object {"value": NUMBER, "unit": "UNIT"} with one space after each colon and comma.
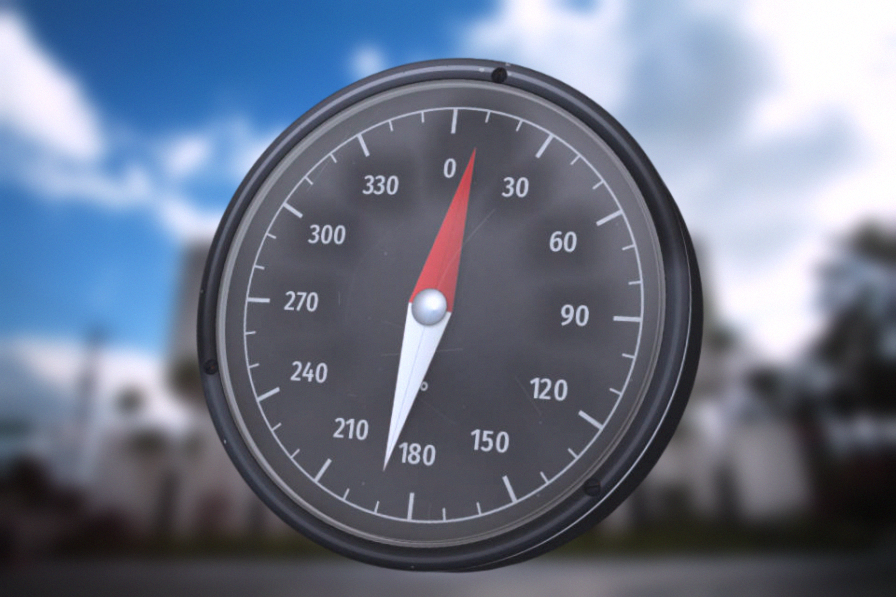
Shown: {"value": 10, "unit": "°"}
